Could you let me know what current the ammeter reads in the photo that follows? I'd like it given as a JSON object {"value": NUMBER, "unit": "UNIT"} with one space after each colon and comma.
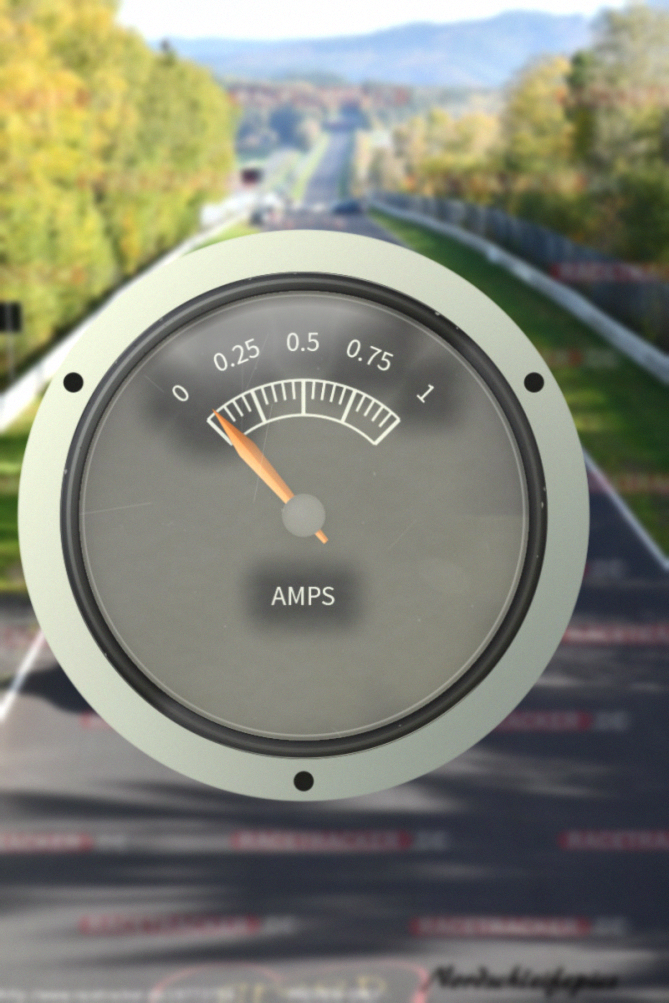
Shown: {"value": 0.05, "unit": "A"}
